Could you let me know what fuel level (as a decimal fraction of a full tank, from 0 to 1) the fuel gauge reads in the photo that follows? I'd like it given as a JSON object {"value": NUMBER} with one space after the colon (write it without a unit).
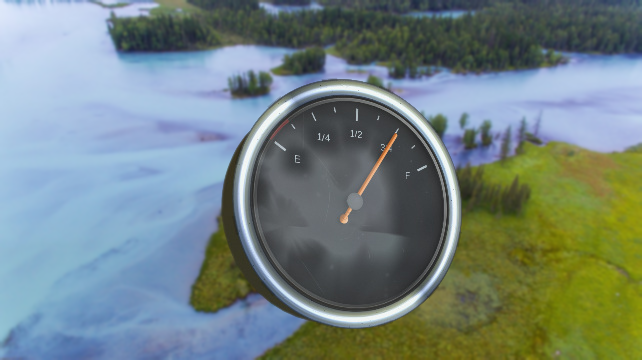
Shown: {"value": 0.75}
